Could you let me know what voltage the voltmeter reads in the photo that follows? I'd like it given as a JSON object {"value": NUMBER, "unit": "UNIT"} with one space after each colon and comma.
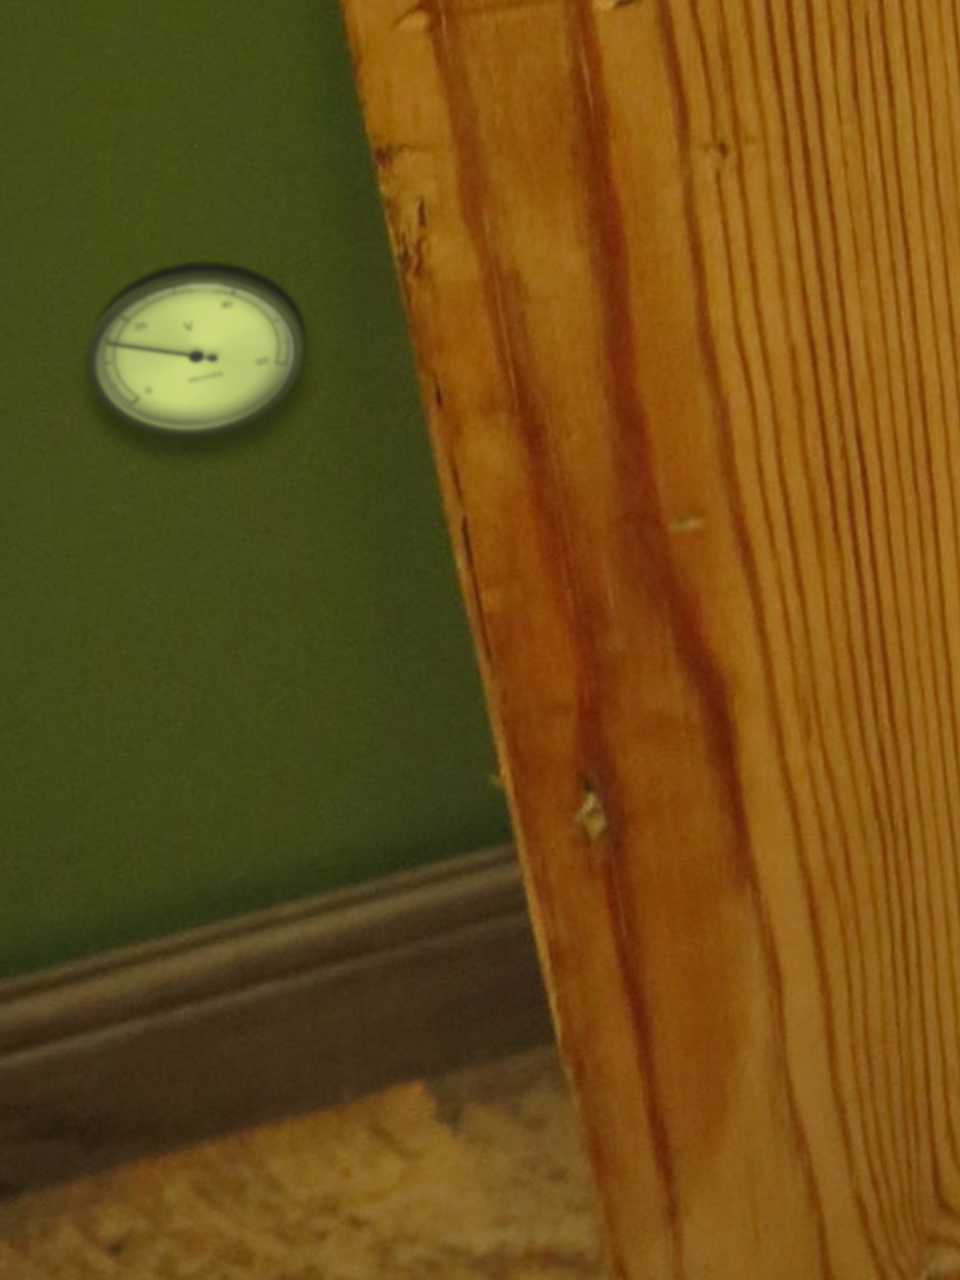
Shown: {"value": 15, "unit": "V"}
